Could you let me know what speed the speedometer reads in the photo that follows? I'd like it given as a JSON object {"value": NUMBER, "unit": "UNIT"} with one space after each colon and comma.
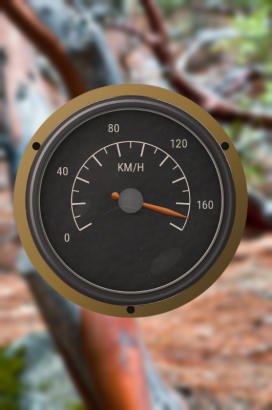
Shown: {"value": 170, "unit": "km/h"}
